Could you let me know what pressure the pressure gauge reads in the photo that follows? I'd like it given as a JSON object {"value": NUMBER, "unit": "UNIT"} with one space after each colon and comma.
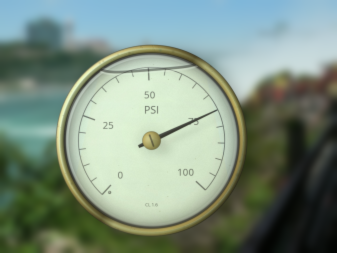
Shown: {"value": 75, "unit": "psi"}
